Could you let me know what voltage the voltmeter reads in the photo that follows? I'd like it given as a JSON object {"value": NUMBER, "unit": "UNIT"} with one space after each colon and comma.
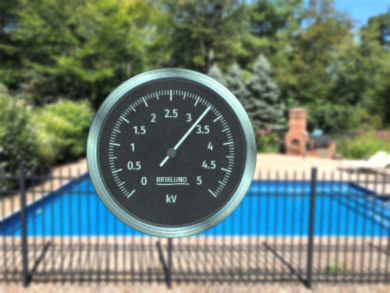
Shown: {"value": 3.25, "unit": "kV"}
